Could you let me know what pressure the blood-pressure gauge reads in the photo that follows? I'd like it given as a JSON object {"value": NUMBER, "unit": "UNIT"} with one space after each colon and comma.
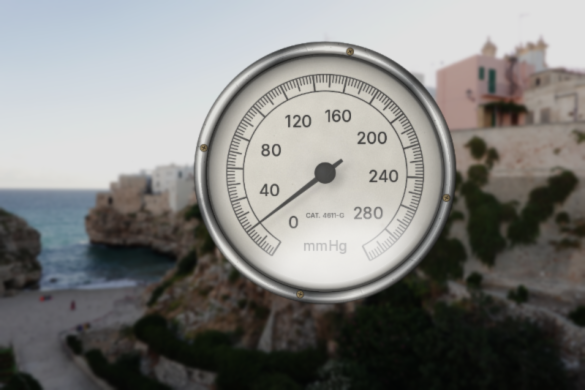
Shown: {"value": 20, "unit": "mmHg"}
